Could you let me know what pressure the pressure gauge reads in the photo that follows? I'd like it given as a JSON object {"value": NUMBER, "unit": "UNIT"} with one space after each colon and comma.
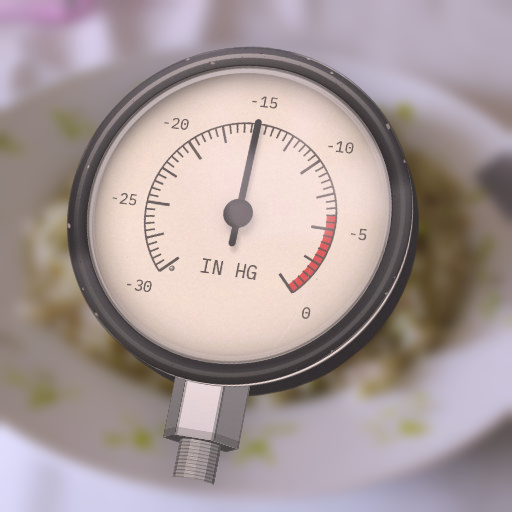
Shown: {"value": -15, "unit": "inHg"}
